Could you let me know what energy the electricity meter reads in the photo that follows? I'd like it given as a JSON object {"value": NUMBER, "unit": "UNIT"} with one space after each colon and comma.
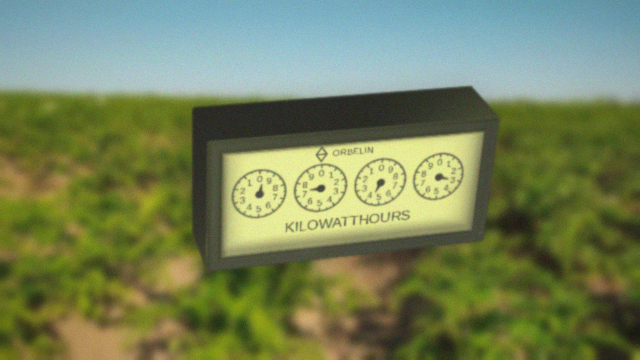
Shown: {"value": 9743, "unit": "kWh"}
